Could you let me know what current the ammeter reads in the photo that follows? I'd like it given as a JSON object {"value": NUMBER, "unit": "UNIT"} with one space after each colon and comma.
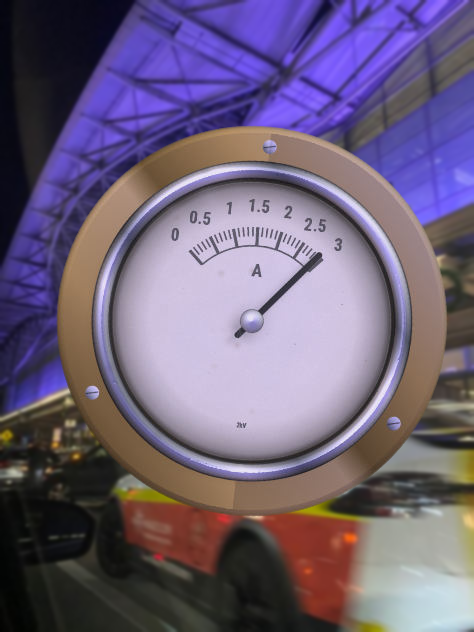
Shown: {"value": 2.9, "unit": "A"}
